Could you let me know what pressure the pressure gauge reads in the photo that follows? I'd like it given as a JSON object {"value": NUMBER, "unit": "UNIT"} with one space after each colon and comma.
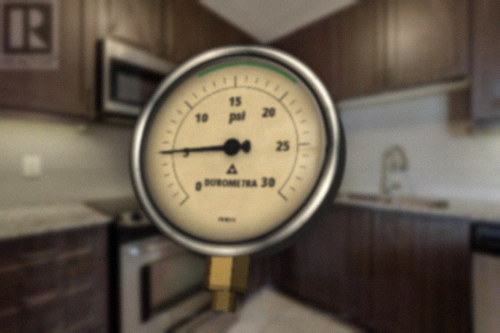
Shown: {"value": 5, "unit": "psi"}
